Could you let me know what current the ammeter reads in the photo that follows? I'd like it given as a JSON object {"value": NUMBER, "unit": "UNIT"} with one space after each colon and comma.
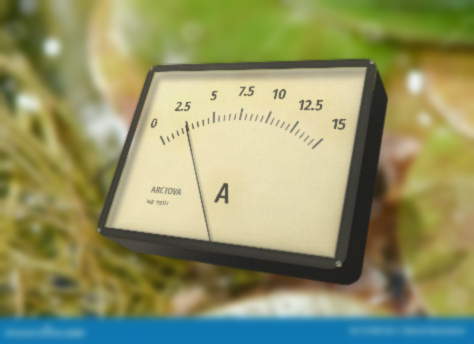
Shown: {"value": 2.5, "unit": "A"}
